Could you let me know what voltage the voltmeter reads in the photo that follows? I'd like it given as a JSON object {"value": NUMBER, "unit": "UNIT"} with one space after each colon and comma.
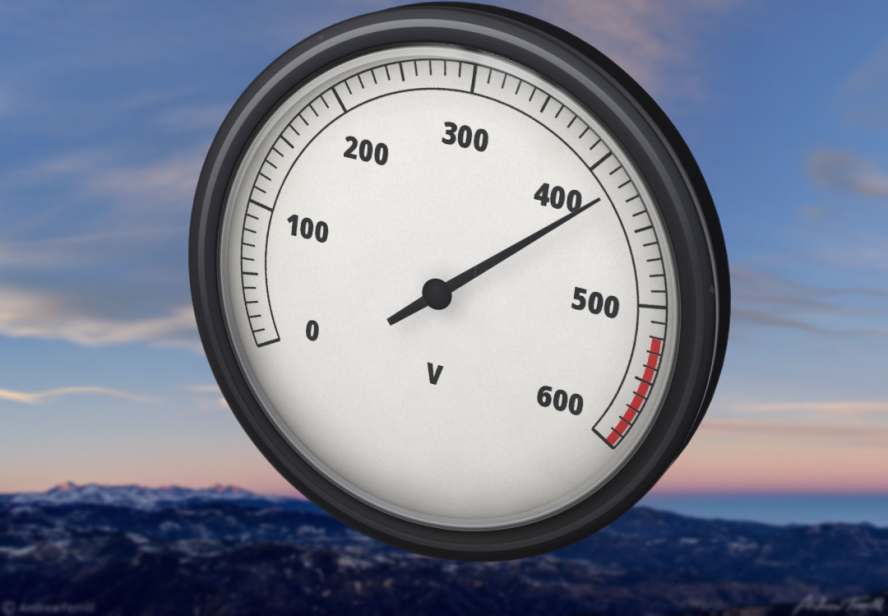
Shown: {"value": 420, "unit": "V"}
